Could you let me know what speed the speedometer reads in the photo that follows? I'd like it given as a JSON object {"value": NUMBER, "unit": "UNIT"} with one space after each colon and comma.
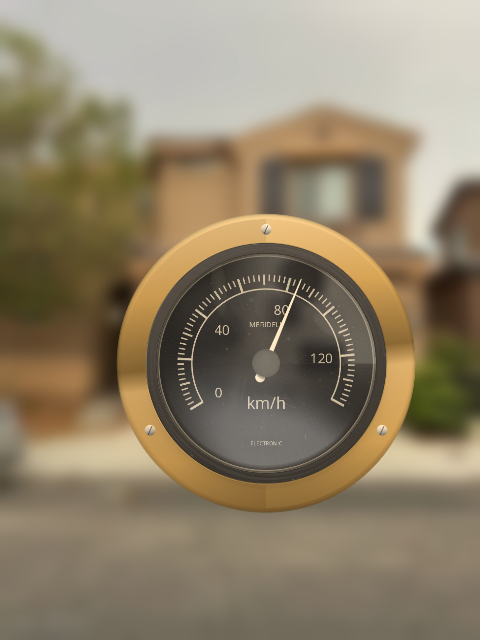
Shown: {"value": 84, "unit": "km/h"}
